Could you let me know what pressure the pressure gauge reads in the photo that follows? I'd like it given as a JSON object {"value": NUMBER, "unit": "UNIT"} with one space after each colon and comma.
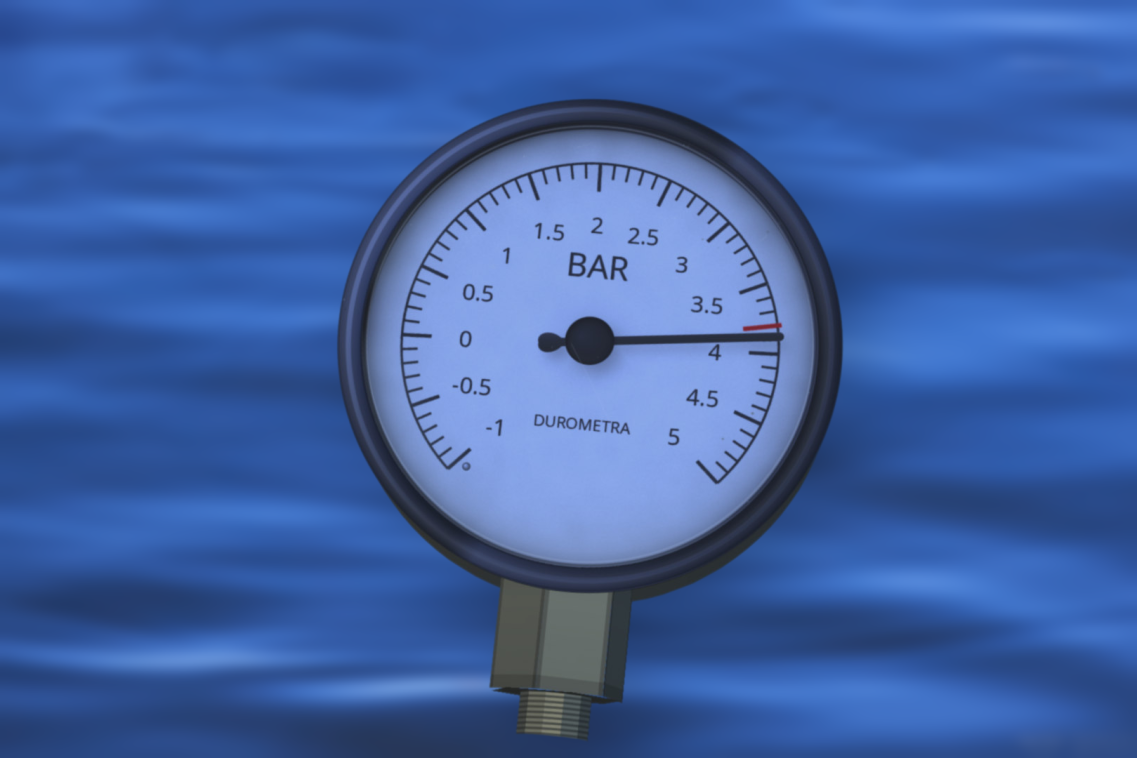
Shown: {"value": 3.9, "unit": "bar"}
